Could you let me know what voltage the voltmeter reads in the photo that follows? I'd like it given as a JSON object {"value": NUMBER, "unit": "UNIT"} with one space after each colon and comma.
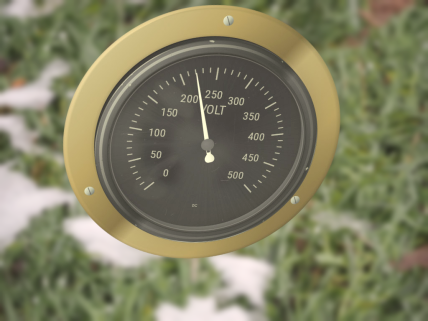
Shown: {"value": 220, "unit": "V"}
